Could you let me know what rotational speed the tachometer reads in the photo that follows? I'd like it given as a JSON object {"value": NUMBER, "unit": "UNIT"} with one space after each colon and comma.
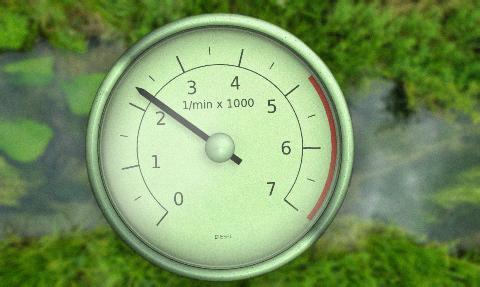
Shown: {"value": 2250, "unit": "rpm"}
